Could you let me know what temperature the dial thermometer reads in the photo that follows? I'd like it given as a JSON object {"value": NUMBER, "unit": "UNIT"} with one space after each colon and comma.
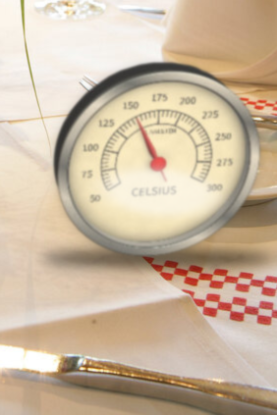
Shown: {"value": 150, "unit": "°C"}
